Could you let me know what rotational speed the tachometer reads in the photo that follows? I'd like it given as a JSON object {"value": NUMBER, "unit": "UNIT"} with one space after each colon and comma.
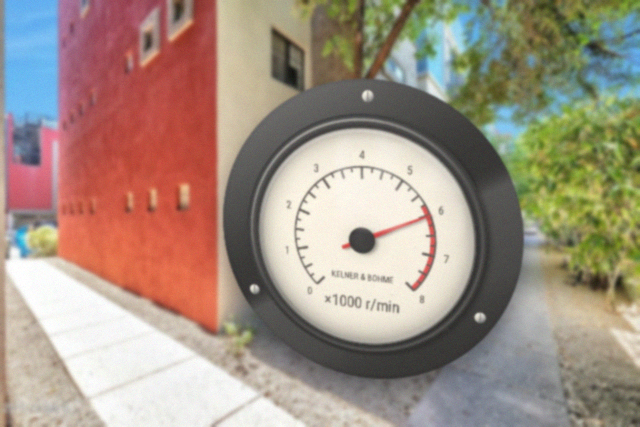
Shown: {"value": 6000, "unit": "rpm"}
